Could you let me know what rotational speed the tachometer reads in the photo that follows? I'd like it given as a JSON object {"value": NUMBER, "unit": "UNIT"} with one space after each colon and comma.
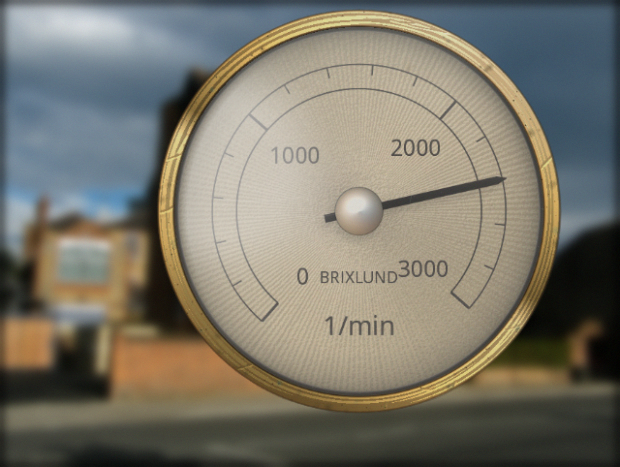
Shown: {"value": 2400, "unit": "rpm"}
